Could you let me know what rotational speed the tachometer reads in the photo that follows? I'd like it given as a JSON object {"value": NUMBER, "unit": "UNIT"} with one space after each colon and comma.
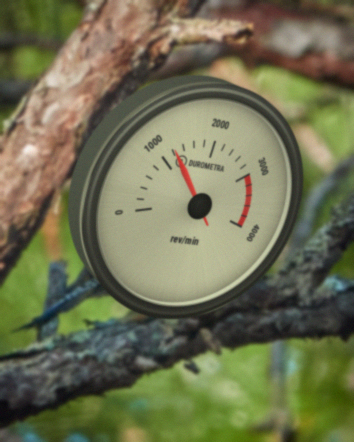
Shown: {"value": 1200, "unit": "rpm"}
